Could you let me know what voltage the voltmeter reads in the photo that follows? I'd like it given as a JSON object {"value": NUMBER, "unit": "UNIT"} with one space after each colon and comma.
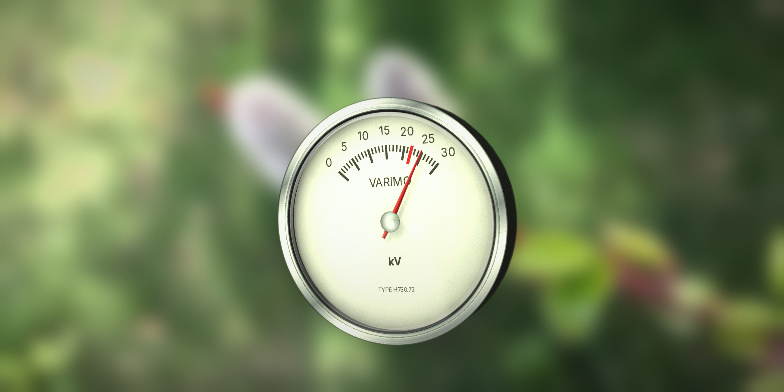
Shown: {"value": 25, "unit": "kV"}
